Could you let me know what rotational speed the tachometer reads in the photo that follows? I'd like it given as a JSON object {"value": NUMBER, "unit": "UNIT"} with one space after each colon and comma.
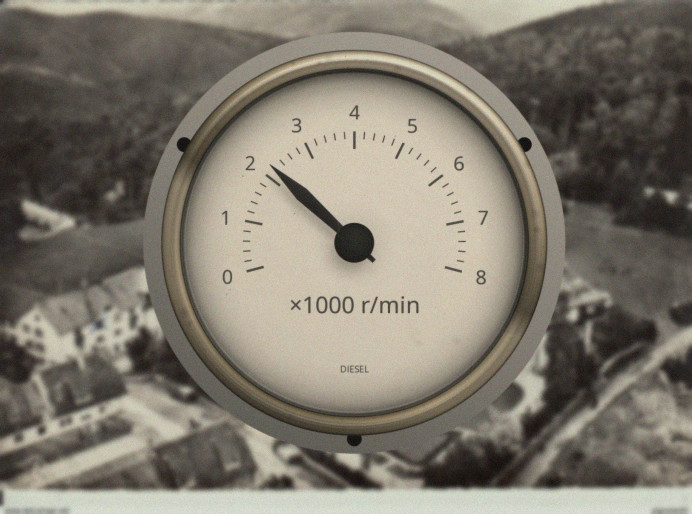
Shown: {"value": 2200, "unit": "rpm"}
